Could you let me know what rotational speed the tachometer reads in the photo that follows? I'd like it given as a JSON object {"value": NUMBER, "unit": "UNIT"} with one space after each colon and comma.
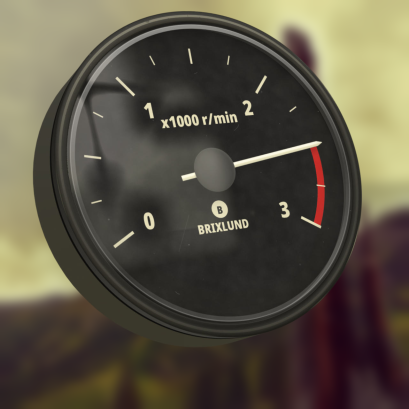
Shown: {"value": 2500, "unit": "rpm"}
